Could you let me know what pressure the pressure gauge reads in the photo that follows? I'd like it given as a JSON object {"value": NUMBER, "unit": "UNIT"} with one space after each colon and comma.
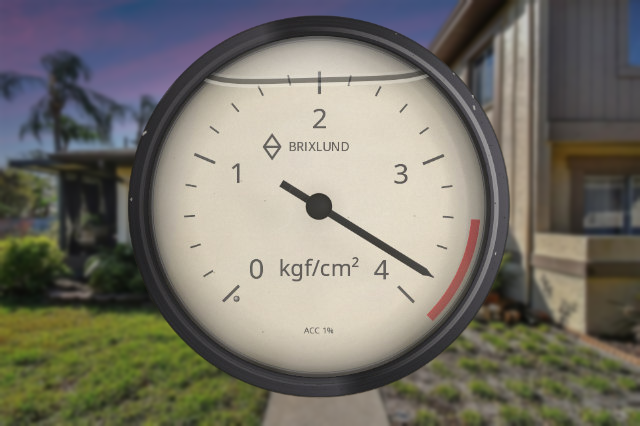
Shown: {"value": 3.8, "unit": "kg/cm²"}
